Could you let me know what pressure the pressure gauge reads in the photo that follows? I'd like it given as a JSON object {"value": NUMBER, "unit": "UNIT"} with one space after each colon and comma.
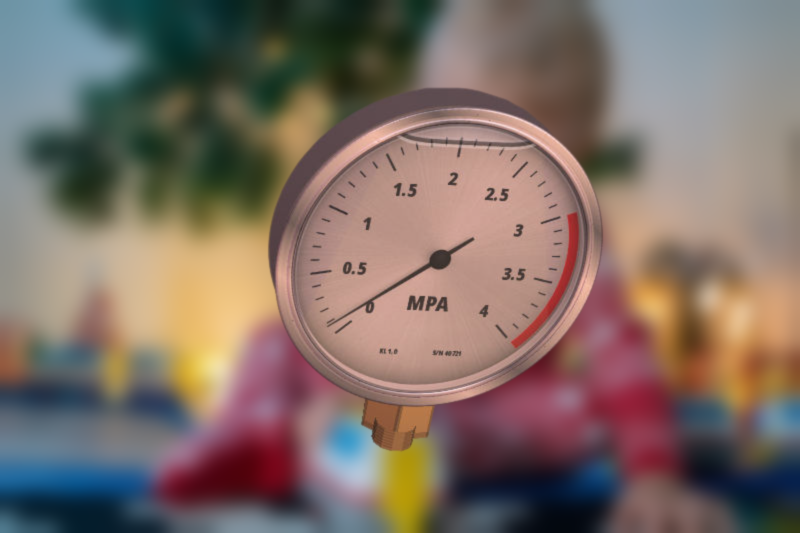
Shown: {"value": 0.1, "unit": "MPa"}
